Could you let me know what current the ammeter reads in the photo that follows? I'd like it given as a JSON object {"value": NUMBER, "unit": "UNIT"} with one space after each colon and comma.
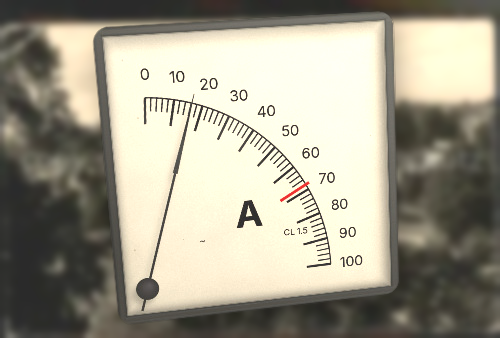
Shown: {"value": 16, "unit": "A"}
